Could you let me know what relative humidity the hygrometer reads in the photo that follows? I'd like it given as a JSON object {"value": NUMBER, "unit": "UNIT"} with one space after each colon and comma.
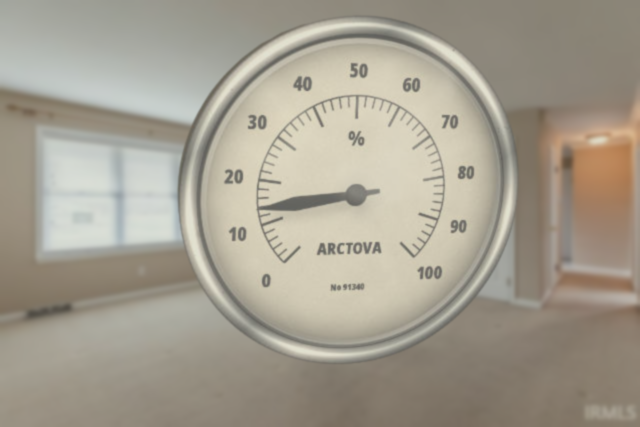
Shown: {"value": 14, "unit": "%"}
